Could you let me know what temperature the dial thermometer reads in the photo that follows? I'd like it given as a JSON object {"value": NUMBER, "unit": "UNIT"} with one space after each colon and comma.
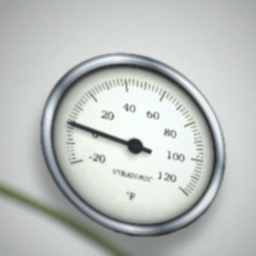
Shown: {"value": 0, "unit": "°F"}
